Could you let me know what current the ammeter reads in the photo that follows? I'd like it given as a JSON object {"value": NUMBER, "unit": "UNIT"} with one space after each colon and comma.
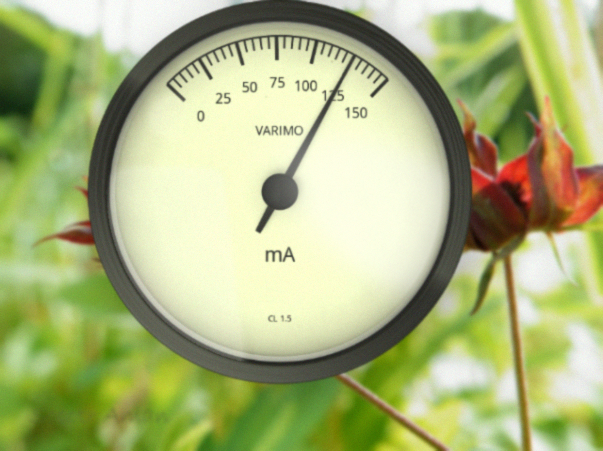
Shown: {"value": 125, "unit": "mA"}
